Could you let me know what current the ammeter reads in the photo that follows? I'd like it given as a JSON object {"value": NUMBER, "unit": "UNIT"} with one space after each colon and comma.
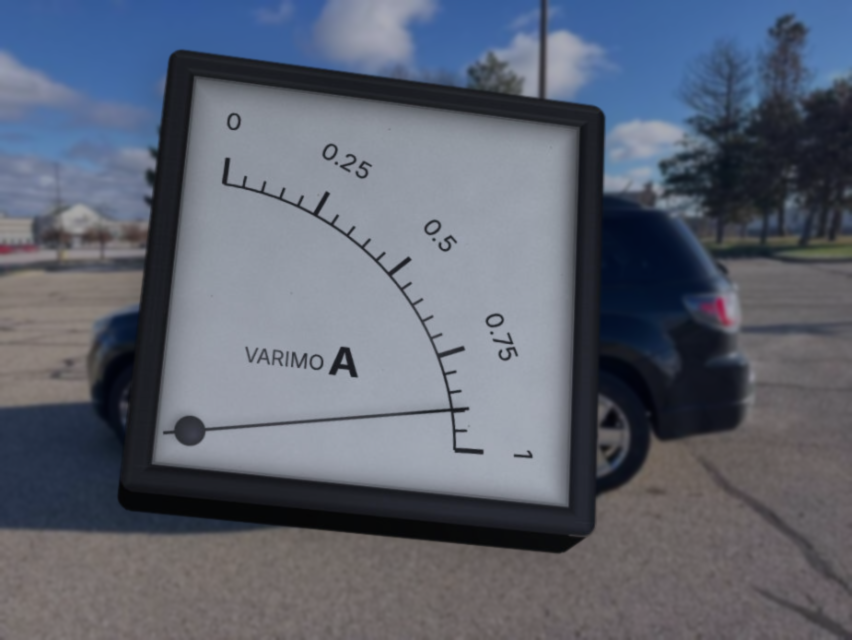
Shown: {"value": 0.9, "unit": "A"}
